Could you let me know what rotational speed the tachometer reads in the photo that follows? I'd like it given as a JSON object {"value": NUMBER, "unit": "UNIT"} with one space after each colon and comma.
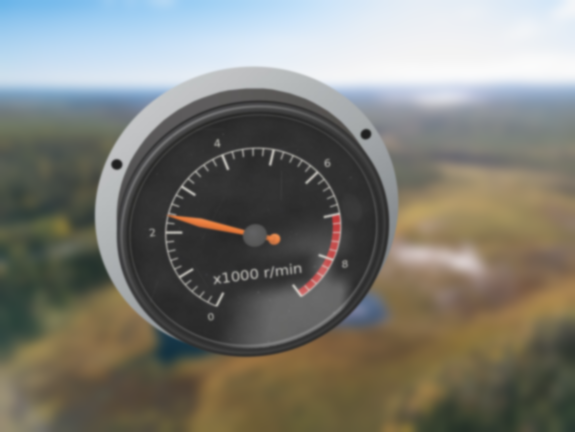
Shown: {"value": 2400, "unit": "rpm"}
